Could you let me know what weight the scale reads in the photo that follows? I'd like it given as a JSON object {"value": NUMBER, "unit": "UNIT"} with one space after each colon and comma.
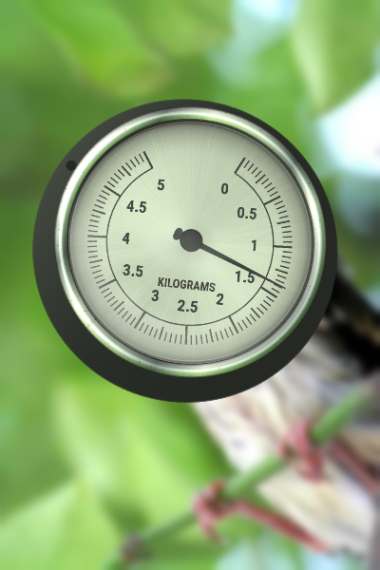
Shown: {"value": 1.4, "unit": "kg"}
